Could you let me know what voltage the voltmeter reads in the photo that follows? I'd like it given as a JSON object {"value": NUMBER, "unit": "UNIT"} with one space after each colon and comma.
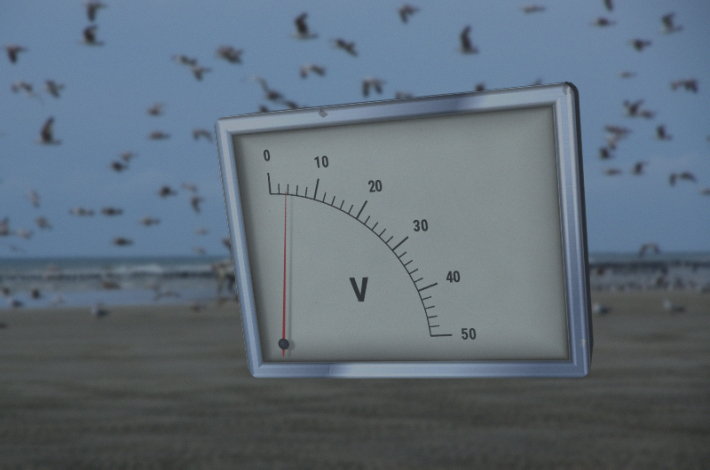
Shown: {"value": 4, "unit": "V"}
